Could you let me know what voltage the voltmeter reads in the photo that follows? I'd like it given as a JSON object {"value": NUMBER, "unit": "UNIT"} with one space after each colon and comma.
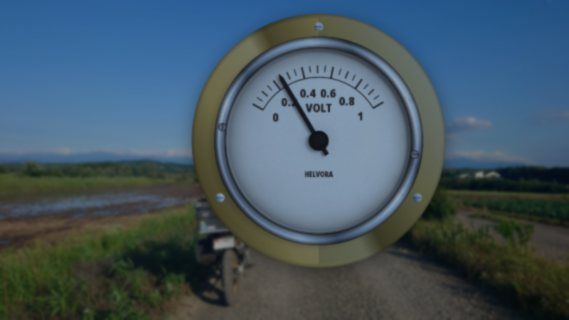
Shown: {"value": 0.25, "unit": "V"}
